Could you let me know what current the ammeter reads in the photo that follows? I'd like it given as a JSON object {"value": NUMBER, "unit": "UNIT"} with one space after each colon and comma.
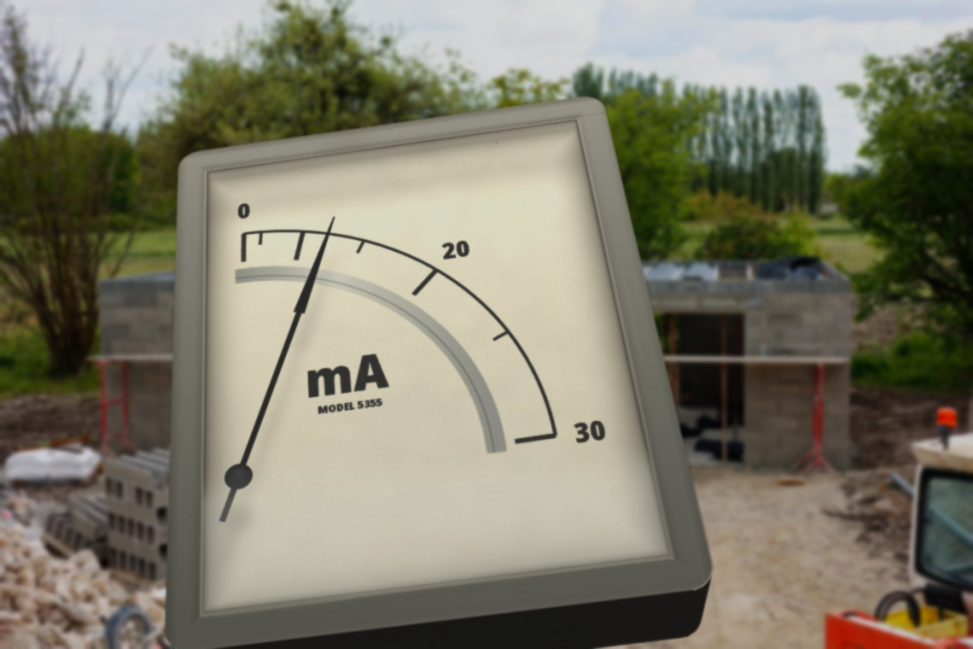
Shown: {"value": 12.5, "unit": "mA"}
